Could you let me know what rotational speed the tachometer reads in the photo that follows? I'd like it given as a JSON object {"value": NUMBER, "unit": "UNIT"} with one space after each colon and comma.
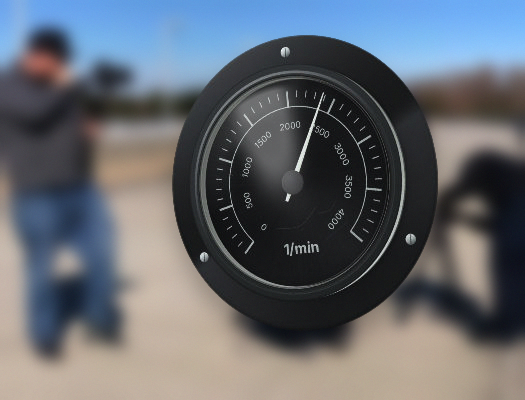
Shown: {"value": 2400, "unit": "rpm"}
